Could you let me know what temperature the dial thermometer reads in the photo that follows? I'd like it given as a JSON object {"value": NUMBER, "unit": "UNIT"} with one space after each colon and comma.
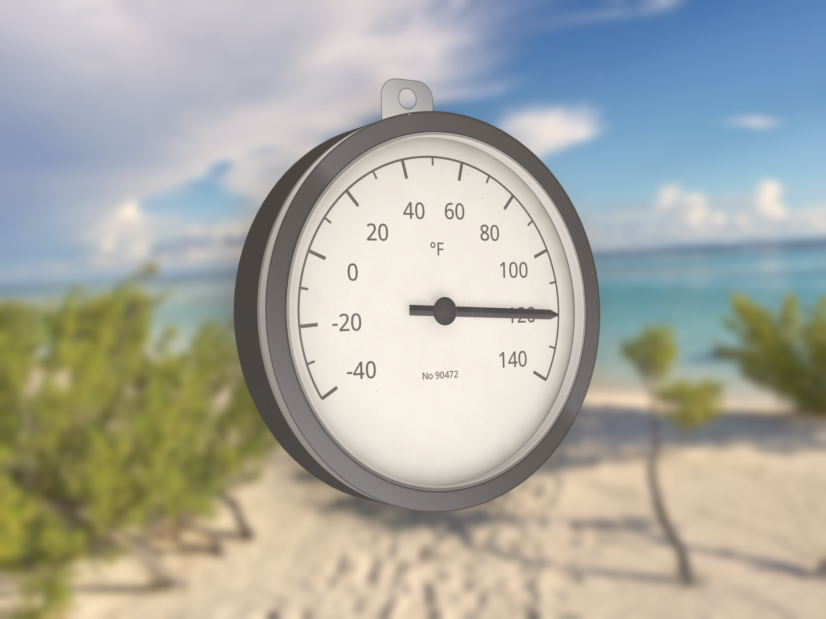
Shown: {"value": 120, "unit": "°F"}
